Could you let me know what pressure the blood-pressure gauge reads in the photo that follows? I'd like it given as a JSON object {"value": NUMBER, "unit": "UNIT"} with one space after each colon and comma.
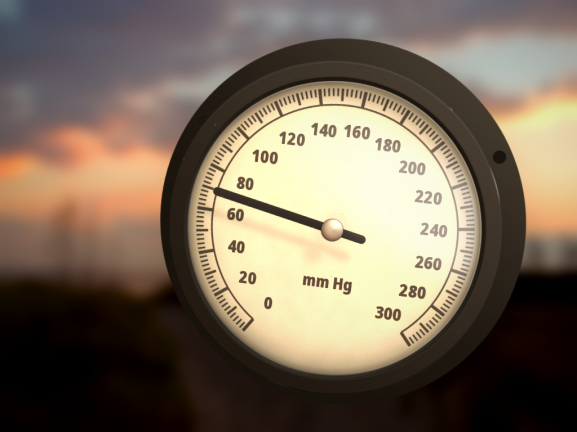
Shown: {"value": 70, "unit": "mmHg"}
